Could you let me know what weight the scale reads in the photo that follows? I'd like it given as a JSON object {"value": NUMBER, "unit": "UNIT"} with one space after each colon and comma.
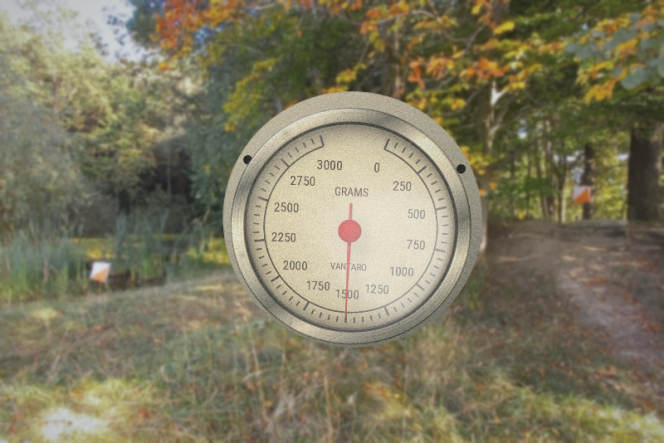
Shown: {"value": 1500, "unit": "g"}
